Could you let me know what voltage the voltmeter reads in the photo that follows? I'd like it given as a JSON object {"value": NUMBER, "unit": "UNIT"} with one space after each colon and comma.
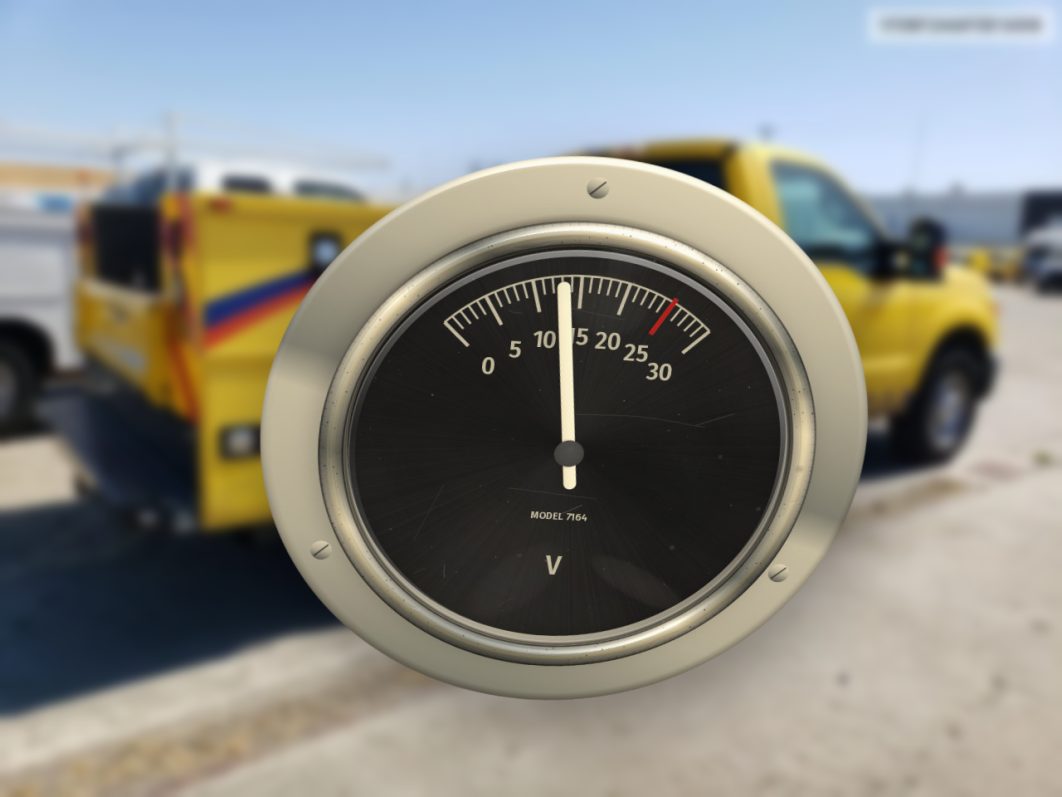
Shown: {"value": 13, "unit": "V"}
